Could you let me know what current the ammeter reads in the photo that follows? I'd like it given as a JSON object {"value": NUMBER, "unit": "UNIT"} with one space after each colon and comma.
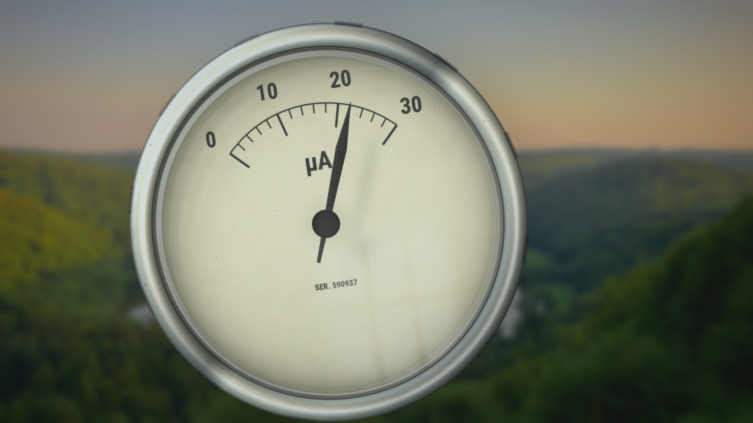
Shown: {"value": 22, "unit": "µA"}
